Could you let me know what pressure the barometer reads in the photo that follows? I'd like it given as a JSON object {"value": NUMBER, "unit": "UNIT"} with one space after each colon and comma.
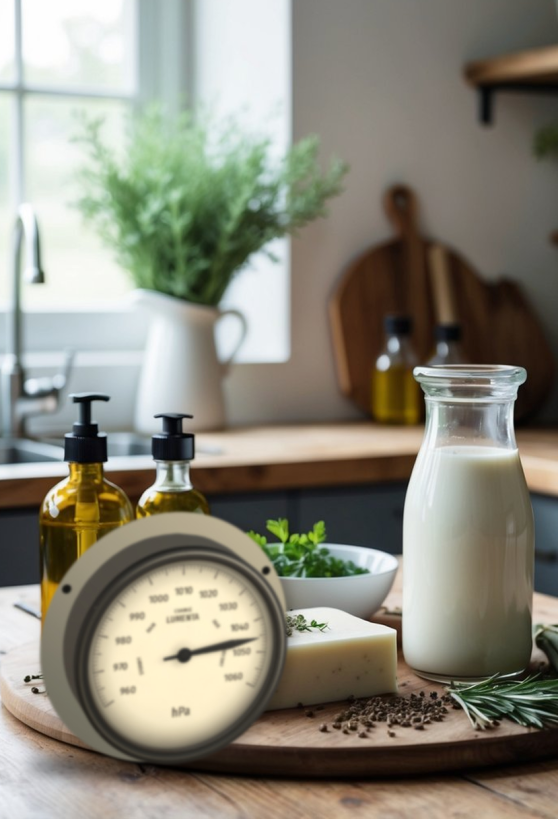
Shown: {"value": 1045, "unit": "hPa"}
